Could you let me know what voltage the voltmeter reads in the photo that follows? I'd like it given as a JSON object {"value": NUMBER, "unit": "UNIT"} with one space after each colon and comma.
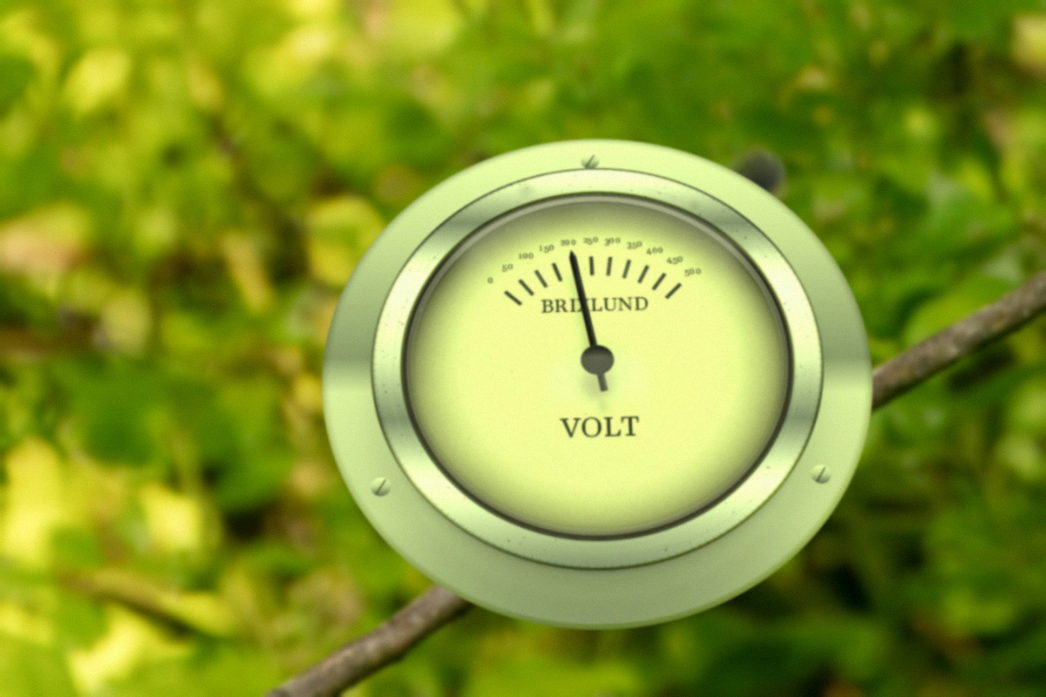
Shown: {"value": 200, "unit": "V"}
